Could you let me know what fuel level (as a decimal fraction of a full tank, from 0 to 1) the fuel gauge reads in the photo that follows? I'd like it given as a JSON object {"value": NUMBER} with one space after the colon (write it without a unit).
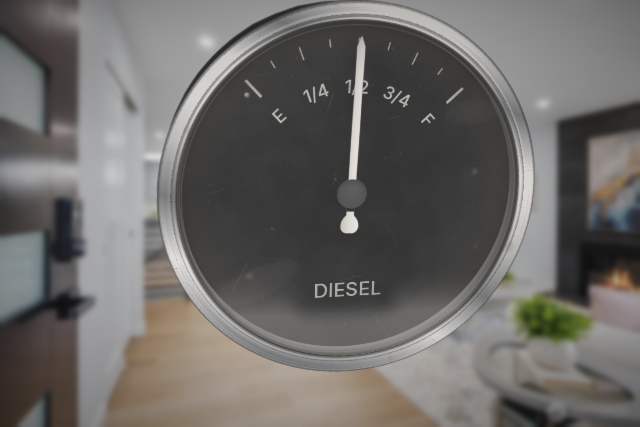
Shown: {"value": 0.5}
